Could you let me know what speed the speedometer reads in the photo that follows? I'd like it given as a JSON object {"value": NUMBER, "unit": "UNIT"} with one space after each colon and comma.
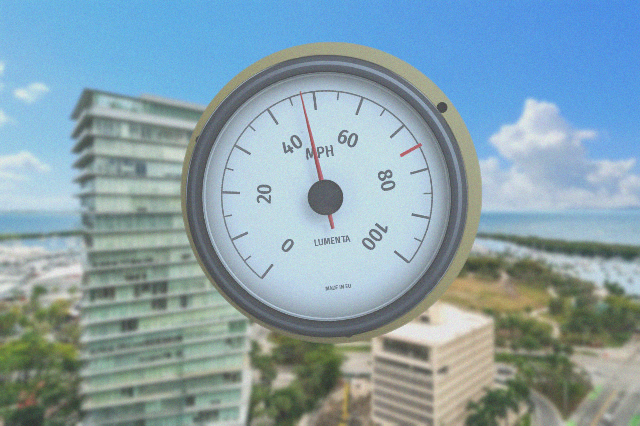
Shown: {"value": 47.5, "unit": "mph"}
